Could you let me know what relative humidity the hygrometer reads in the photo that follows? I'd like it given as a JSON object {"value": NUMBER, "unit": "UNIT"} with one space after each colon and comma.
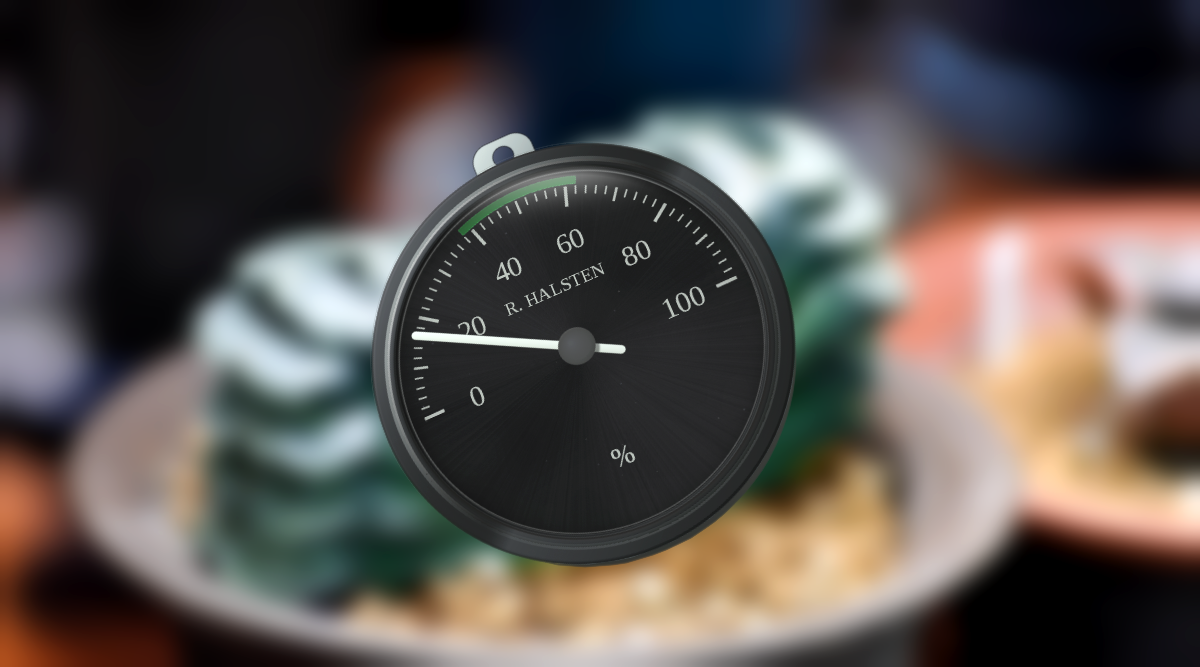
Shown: {"value": 16, "unit": "%"}
